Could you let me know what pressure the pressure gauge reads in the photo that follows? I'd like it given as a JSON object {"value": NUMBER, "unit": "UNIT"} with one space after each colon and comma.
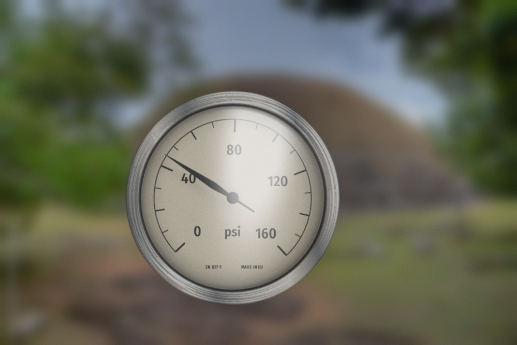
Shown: {"value": 45, "unit": "psi"}
